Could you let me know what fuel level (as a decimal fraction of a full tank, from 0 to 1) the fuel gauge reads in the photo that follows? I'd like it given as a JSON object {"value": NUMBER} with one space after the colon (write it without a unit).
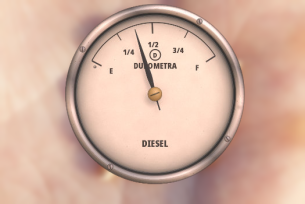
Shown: {"value": 0.375}
